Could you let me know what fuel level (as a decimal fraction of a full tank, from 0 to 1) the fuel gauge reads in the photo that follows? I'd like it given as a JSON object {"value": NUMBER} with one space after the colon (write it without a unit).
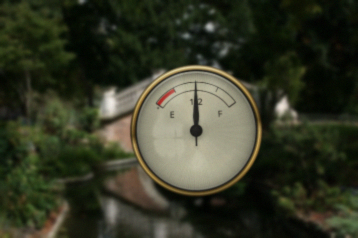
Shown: {"value": 0.5}
